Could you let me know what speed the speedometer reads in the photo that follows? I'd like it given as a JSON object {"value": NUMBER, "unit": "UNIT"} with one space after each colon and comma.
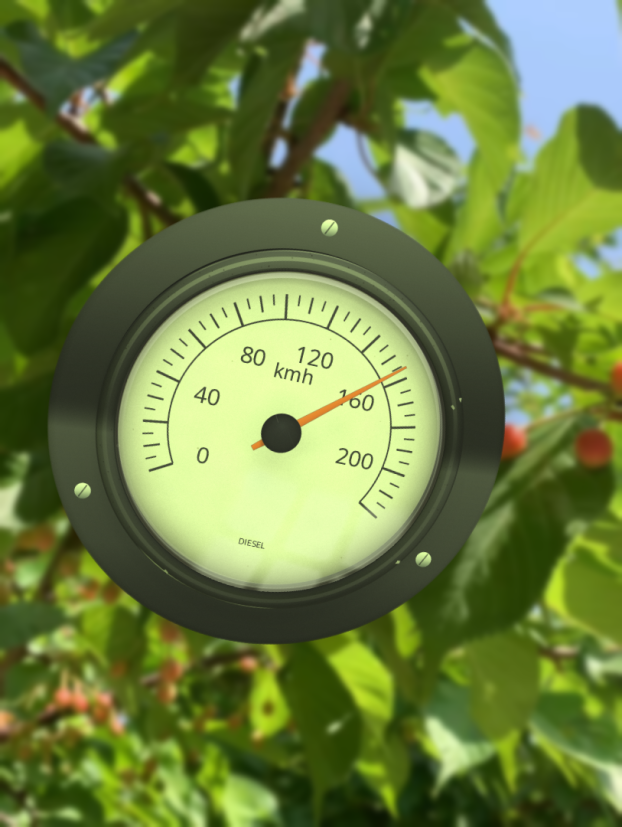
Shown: {"value": 155, "unit": "km/h"}
